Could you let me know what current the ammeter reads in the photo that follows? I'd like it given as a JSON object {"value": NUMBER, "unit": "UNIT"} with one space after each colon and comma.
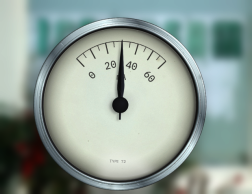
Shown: {"value": 30, "unit": "mA"}
